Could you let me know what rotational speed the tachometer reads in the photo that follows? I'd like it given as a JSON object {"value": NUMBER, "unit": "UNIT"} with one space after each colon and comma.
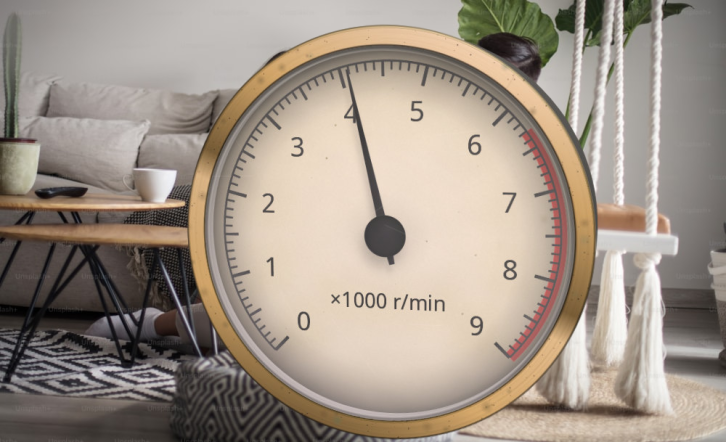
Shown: {"value": 4100, "unit": "rpm"}
